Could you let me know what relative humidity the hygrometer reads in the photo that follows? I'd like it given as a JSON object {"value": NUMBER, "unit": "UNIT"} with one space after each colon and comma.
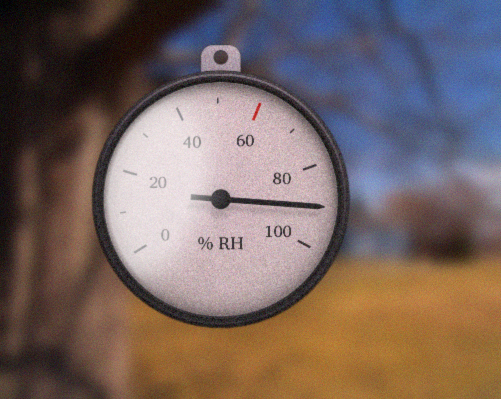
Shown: {"value": 90, "unit": "%"}
